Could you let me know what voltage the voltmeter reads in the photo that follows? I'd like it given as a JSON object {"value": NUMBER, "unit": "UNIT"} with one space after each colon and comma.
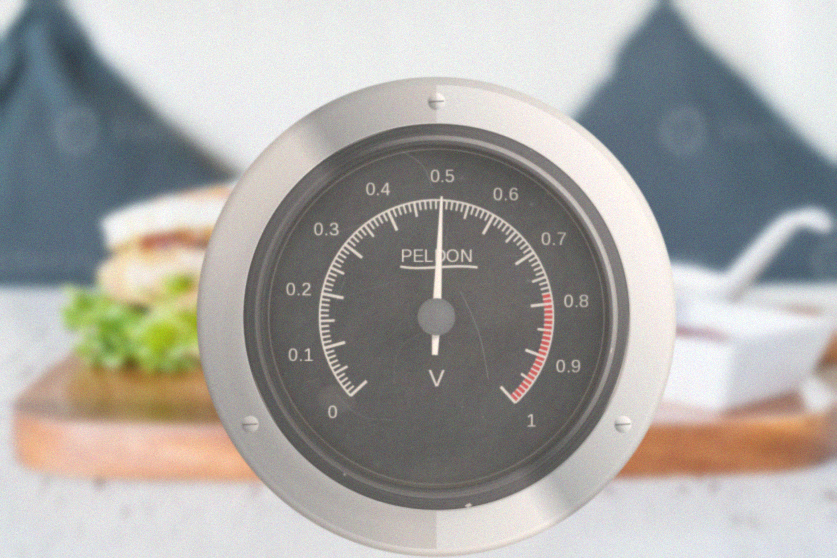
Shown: {"value": 0.5, "unit": "V"}
